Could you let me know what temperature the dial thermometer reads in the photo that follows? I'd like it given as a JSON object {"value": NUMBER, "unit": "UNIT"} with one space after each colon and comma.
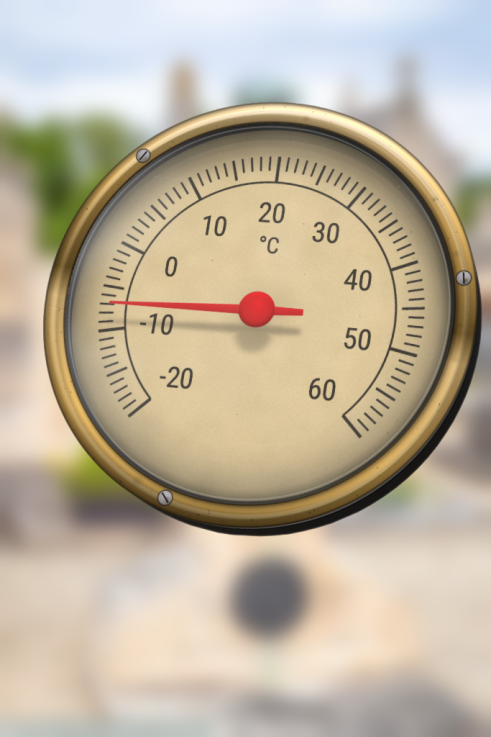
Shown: {"value": -7, "unit": "°C"}
